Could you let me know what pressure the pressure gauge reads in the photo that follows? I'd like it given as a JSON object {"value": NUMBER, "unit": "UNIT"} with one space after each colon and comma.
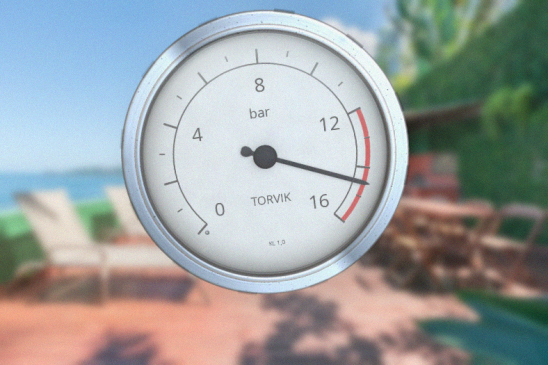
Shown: {"value": 14.5, "unit": "bar"}
